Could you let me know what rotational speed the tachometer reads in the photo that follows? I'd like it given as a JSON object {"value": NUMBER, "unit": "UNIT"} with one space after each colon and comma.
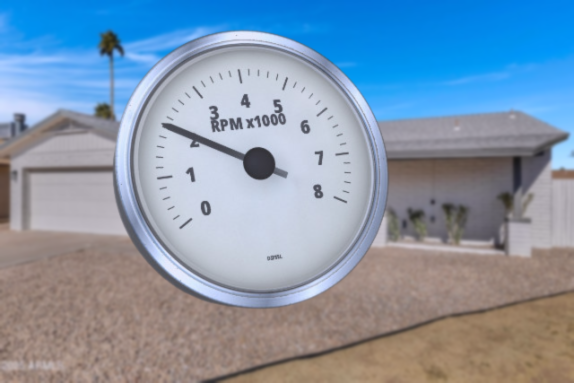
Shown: {"value": 2000, "unit": "rpm"}
